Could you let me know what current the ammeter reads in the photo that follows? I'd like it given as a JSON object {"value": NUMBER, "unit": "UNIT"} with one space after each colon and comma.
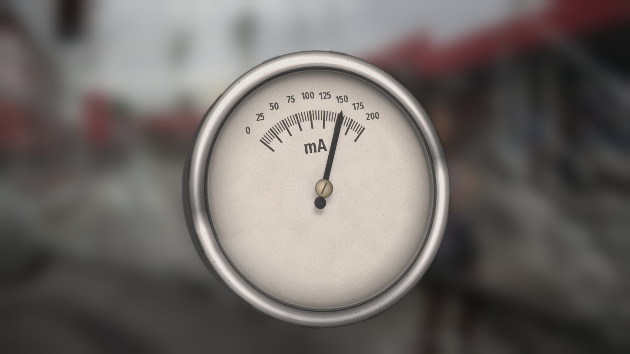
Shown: {"value": 150, "unit": "mA"}
